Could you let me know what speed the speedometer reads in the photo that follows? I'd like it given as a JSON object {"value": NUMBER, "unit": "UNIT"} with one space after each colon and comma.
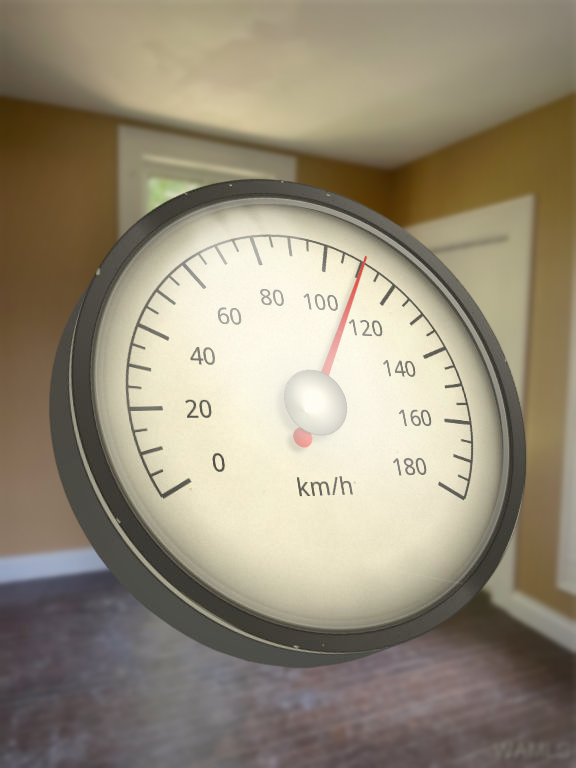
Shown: {"value": 110, "unit": "km/h"}
